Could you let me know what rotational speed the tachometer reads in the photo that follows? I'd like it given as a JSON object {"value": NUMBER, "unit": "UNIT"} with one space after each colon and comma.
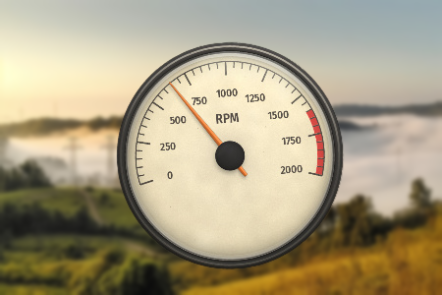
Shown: {"value": 650, "unit": "rpm"}
